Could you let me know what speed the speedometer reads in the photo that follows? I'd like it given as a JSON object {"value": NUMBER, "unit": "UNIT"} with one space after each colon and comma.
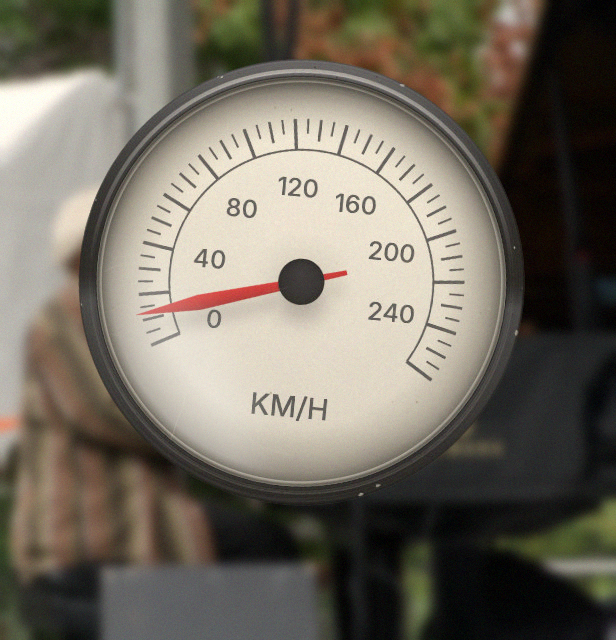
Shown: {"value": 12.5, "unit": "km/h"}
